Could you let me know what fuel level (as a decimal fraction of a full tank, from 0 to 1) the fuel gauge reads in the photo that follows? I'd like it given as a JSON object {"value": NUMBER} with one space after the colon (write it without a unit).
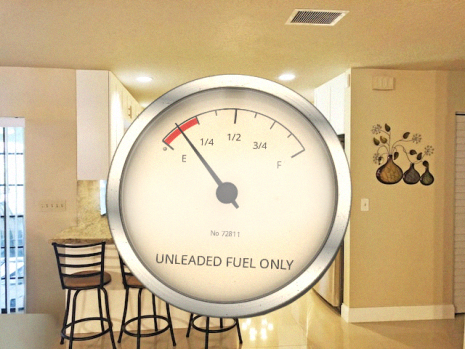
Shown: {"value": 0.125}
